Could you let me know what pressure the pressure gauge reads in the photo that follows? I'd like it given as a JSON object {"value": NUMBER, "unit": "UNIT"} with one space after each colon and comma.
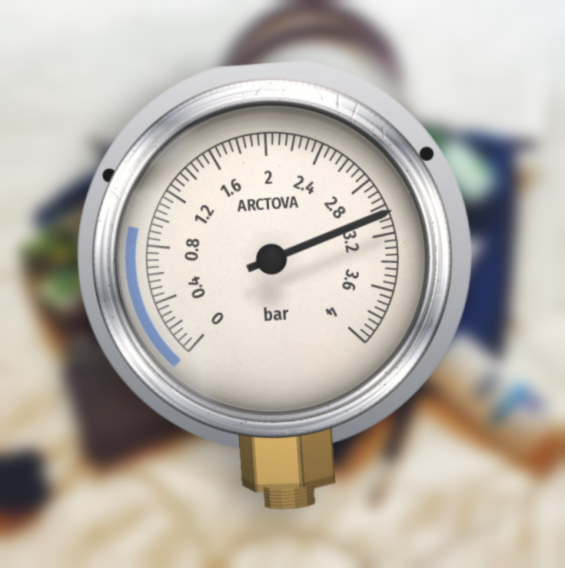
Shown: {"value": 3.05, "unit": "bar"}
